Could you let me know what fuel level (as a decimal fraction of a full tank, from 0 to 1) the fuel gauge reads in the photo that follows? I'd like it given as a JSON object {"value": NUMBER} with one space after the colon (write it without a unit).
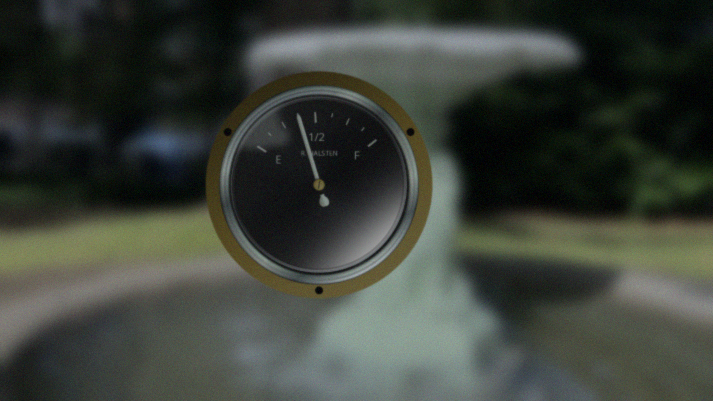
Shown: {"value": 0.375}
